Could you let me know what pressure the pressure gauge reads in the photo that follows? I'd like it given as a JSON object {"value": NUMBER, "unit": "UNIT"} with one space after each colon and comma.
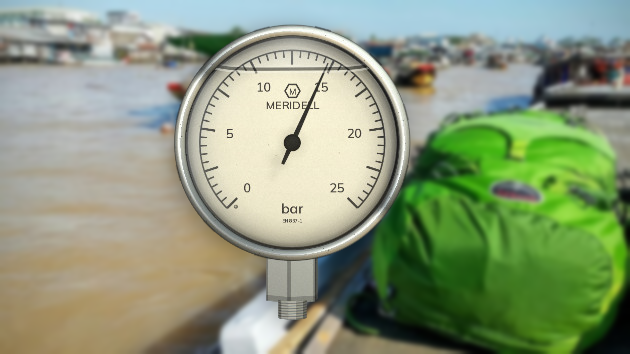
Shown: {"value": 14.75, "unit": "bar"}
